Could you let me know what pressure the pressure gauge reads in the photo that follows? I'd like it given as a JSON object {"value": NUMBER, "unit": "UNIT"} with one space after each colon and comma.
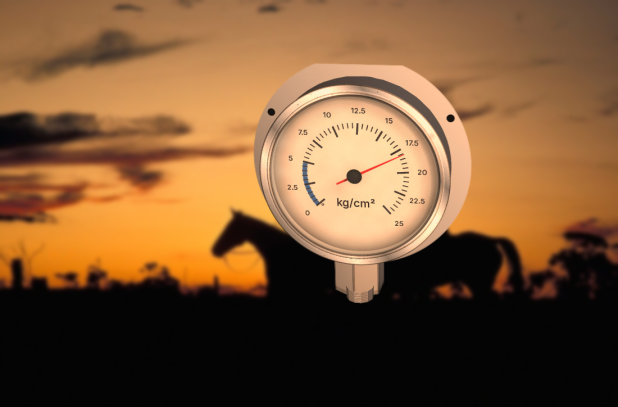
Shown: {"value": 18, "unit": "kg/cm²"}
